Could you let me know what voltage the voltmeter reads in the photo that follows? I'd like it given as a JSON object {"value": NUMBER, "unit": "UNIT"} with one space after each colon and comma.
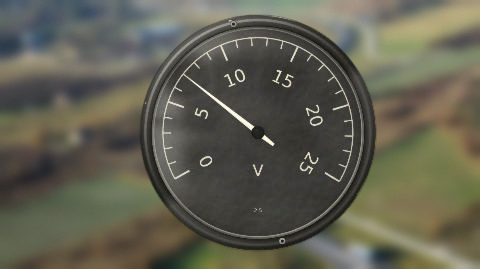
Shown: {"value": 7, "unit": "V"}
